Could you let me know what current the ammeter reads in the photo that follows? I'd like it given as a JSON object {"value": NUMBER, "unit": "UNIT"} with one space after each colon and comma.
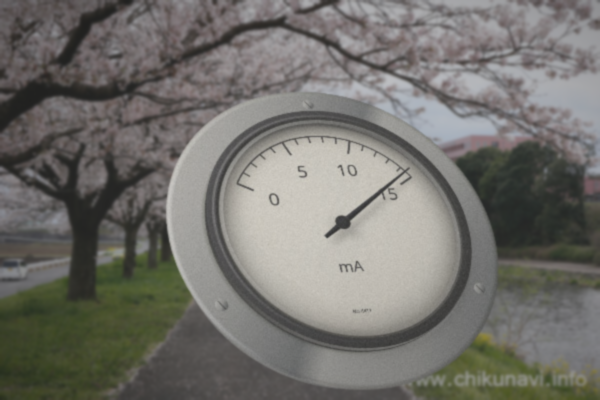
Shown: {"value": 14.5, "unit": "mA"}
